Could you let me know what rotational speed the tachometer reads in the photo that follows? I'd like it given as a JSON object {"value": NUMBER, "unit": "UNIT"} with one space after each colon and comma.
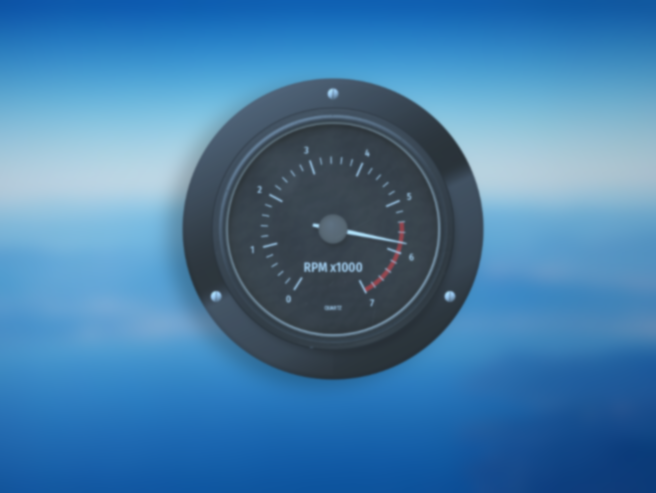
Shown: {"value": 5800, "unit": "rpm"}
